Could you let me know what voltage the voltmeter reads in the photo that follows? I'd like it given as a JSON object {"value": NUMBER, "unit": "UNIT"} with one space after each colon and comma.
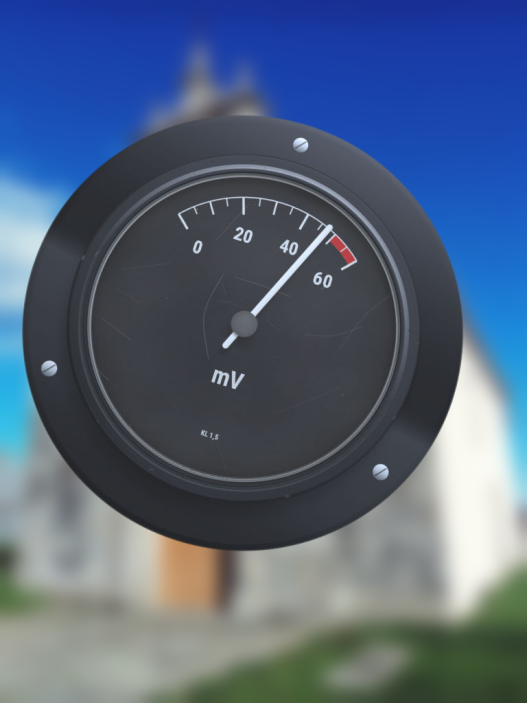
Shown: {"value": 47.5, "unit": "mV"}
